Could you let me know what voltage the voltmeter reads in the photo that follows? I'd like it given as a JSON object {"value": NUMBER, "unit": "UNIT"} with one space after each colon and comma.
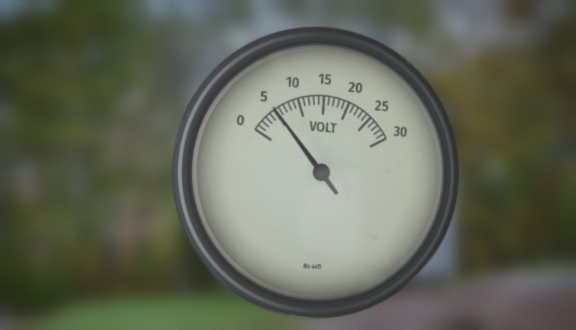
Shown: {"value": 5, "unit": "V"}
